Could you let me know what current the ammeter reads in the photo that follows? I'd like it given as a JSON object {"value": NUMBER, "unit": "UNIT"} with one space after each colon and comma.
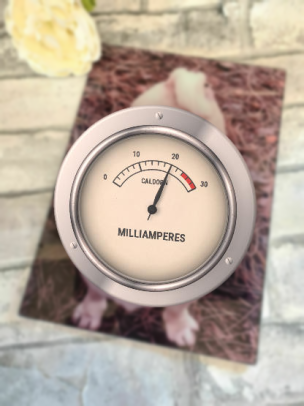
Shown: {"value": 20, "unit": "mA"}
